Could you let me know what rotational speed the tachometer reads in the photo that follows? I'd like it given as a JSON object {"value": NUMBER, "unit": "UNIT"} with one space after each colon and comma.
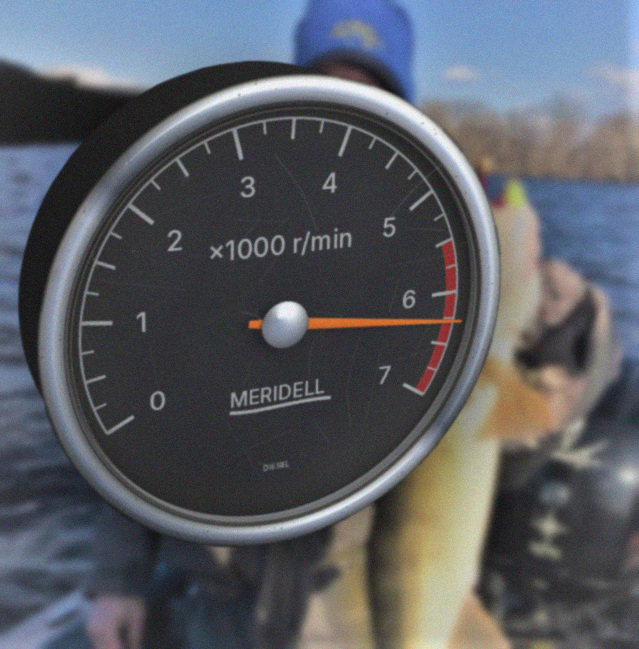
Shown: {"value": 6250, "unit": "rpm"}
